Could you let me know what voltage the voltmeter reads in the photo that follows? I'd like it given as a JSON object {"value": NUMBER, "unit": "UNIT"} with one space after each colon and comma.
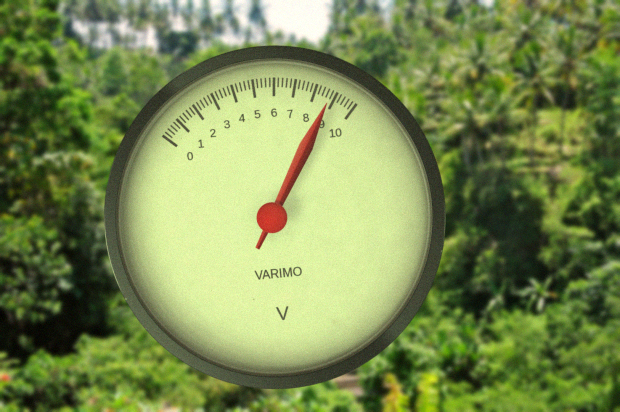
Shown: {"value": 8.8, "unit": "V"}
